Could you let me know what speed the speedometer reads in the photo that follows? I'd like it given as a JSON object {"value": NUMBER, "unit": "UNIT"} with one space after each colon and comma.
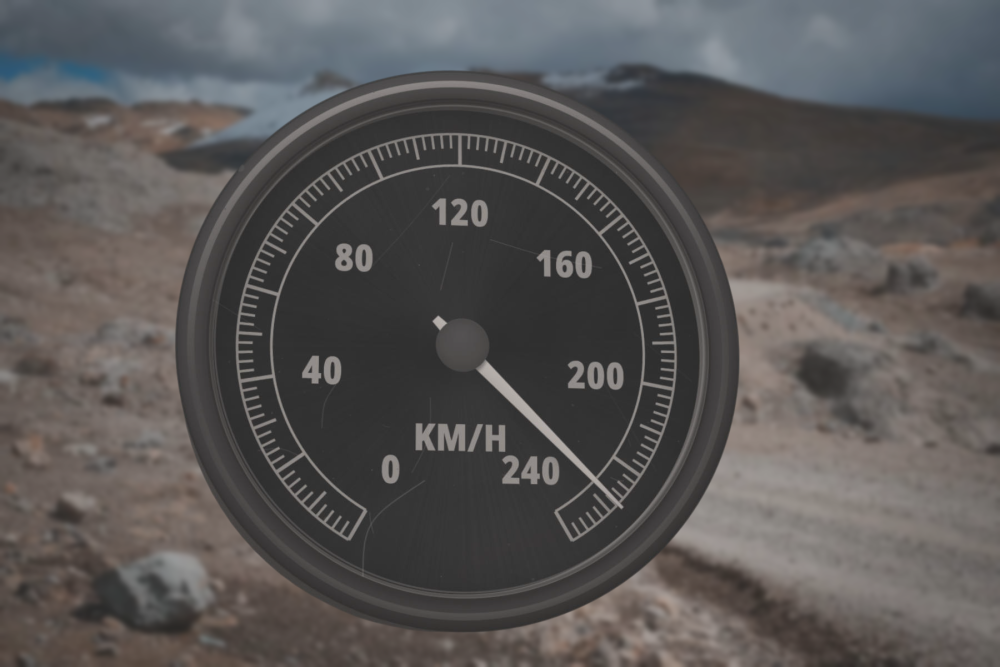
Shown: {"value": 228, "unit": "km/h"}
